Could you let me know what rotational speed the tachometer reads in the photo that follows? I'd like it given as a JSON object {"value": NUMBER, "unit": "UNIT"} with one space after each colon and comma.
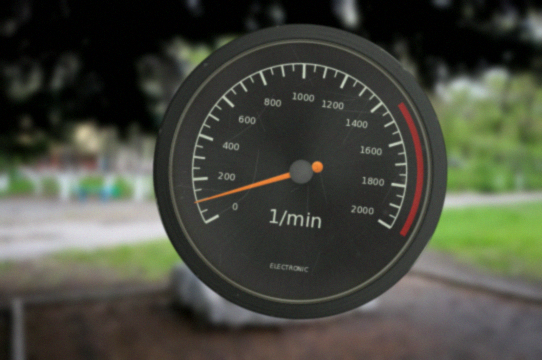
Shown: {"value": 100, "unit": "rpm"}
